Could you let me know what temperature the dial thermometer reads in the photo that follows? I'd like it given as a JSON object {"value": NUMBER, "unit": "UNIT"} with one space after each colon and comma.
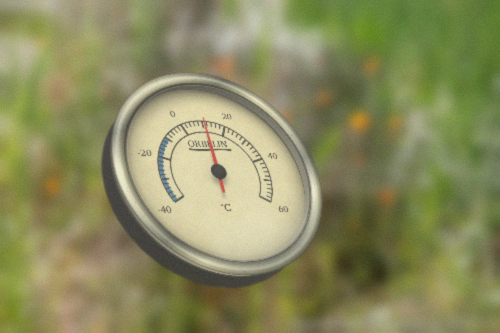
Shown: {"value": 10, "unit": "°C"}
